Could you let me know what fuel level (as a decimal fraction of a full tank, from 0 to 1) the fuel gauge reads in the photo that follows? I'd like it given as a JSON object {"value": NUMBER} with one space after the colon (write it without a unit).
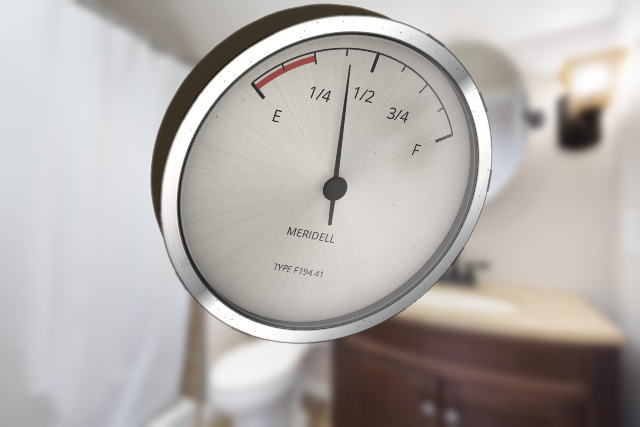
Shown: {"value": 0.375}
